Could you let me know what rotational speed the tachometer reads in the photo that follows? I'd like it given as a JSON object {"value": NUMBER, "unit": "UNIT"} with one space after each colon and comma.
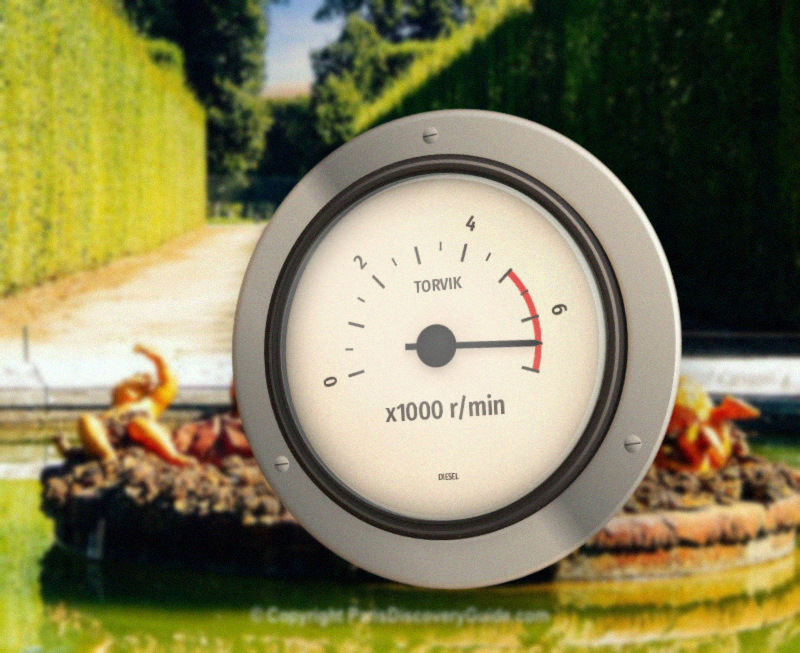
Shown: {"value": 6500, "unit": "rpm"}
